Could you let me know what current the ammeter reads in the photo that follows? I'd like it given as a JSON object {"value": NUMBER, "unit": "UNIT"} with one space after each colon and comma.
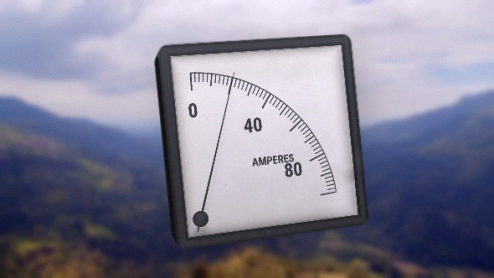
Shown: {"value": 20, "unit": "A"}
